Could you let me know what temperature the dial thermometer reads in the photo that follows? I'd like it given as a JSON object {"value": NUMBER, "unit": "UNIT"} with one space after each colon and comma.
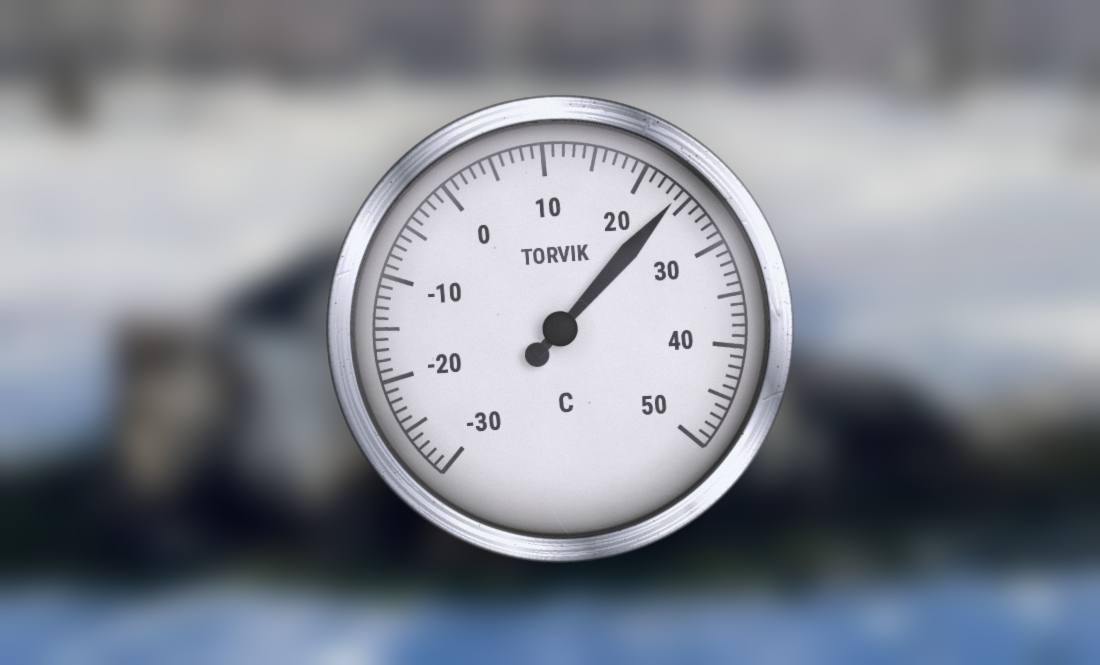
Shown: {"value": 24, "unit": "°C"}
